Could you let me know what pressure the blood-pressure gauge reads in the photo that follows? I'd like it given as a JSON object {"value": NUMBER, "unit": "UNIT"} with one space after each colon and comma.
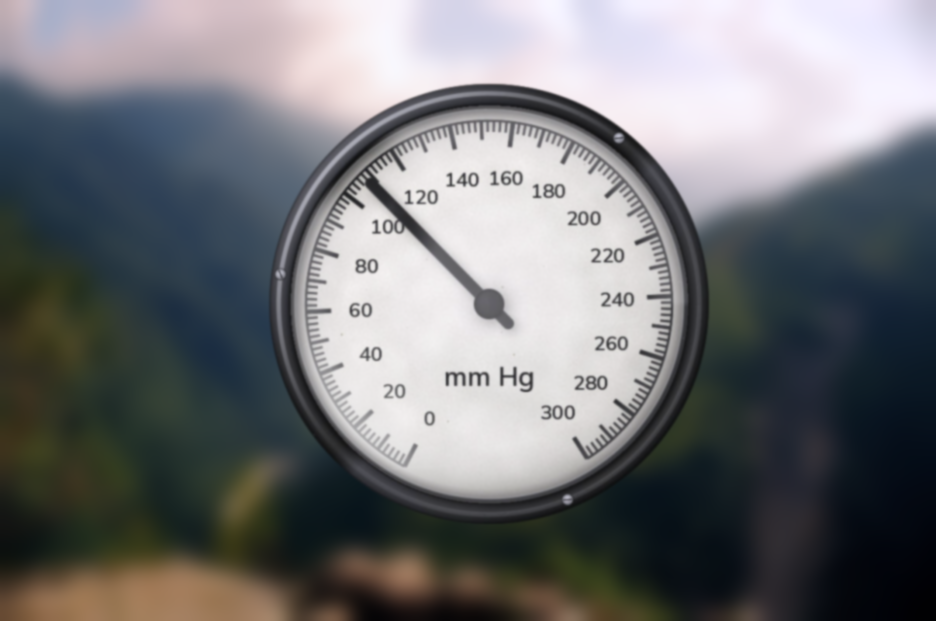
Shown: {"value": 108, "unit": "mmHg"}
